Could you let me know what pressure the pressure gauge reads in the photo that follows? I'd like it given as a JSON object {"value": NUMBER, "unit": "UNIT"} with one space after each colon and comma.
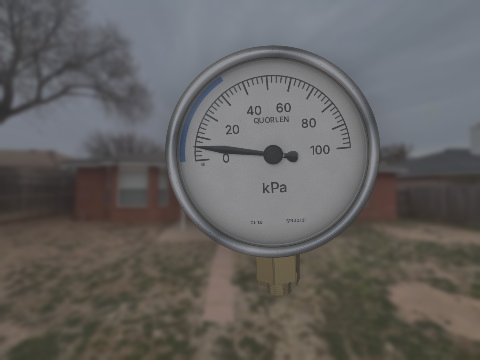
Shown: {"value": 6, "unit": "kPa"}
